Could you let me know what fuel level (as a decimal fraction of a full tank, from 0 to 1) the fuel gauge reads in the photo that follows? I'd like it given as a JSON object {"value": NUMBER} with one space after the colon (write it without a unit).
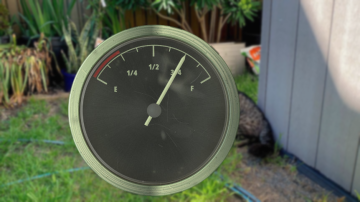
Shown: {"value": 0.75}
